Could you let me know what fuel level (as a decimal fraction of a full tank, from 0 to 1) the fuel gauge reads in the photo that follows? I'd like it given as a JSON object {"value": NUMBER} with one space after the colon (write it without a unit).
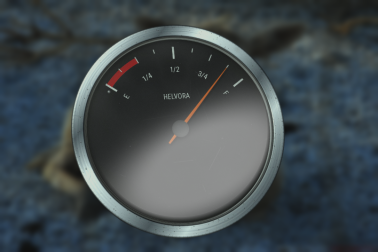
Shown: {"value": 0.875}
